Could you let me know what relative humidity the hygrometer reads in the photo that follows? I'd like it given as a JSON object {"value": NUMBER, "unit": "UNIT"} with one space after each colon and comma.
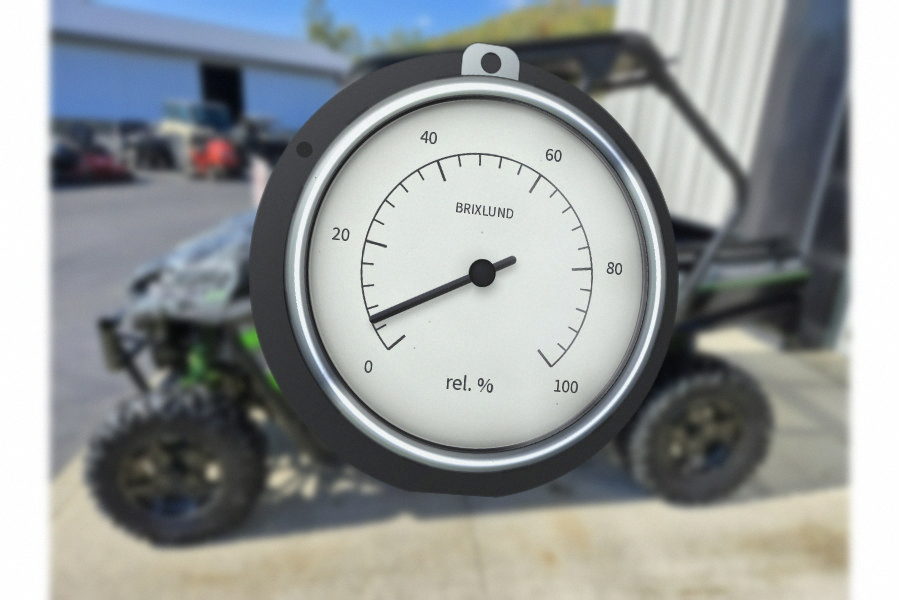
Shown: {"value": 6, "unit": "%"}
